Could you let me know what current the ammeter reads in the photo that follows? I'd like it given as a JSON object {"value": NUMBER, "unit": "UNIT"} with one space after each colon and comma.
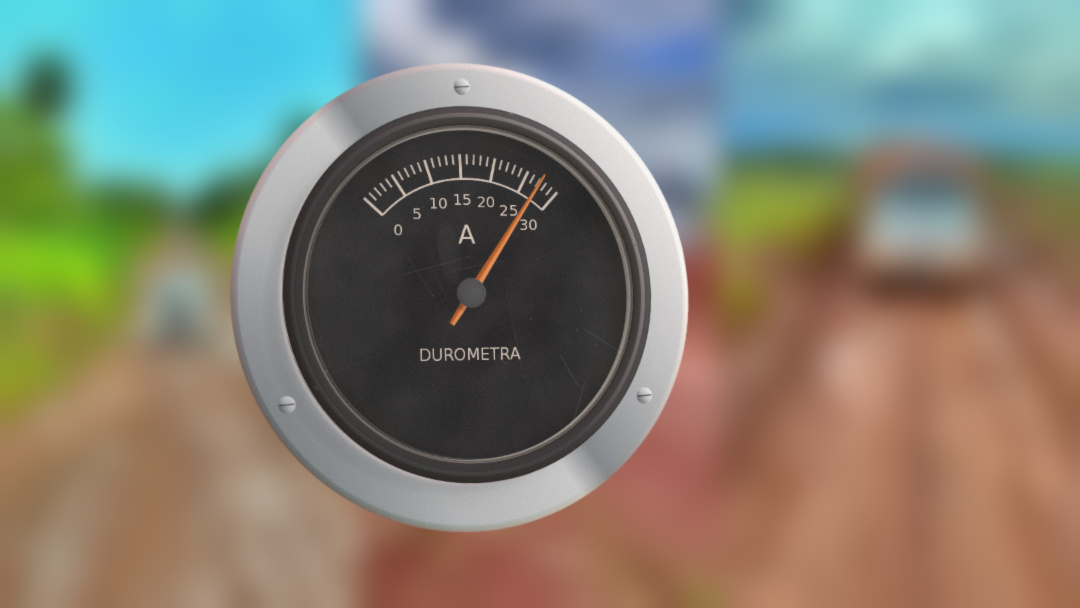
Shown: {"value": 27, "unit": "A"}
